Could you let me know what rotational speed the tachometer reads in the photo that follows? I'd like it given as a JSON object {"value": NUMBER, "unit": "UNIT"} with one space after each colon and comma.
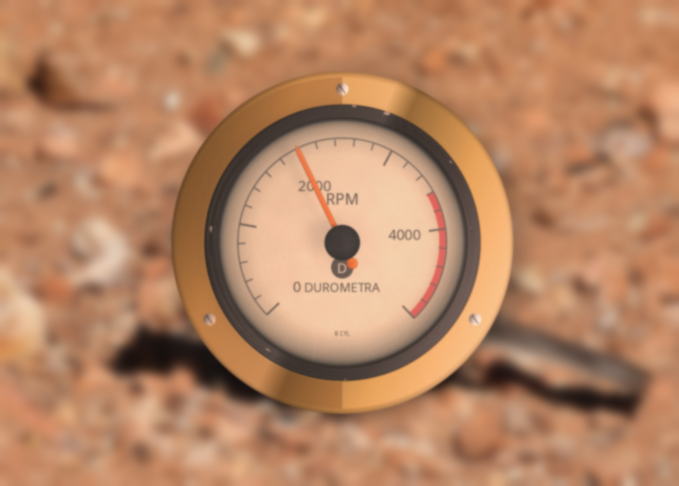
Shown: {"value": 2000, "unit": "rpm"}
